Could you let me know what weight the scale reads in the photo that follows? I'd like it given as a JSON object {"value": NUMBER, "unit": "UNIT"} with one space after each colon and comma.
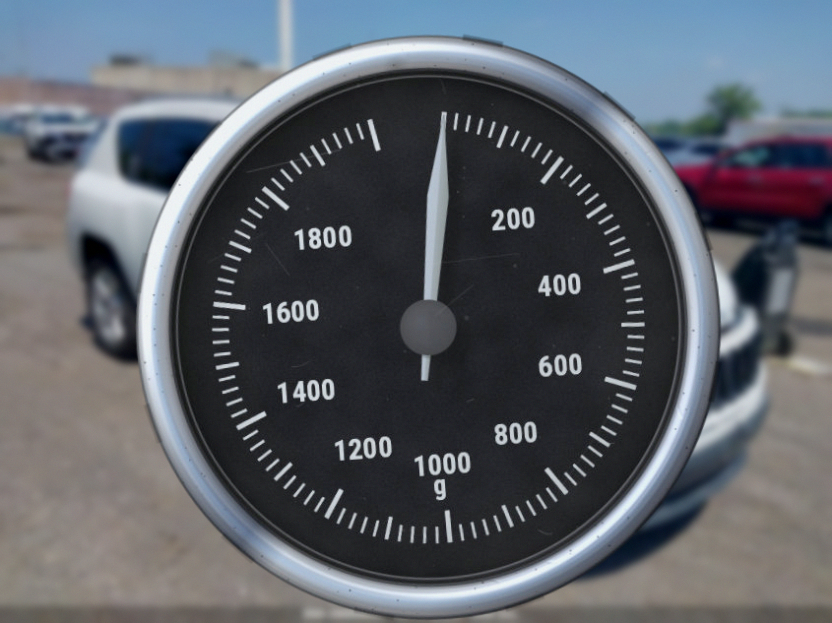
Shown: {"value": 0, "unit": "g"}
